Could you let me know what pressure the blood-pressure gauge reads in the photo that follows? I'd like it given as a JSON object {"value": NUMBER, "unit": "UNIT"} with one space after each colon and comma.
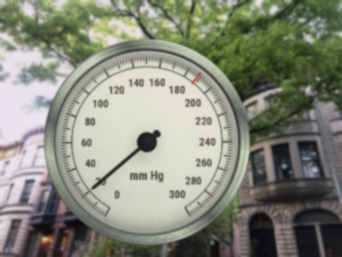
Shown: {"value": 20, "unit": "mmHg"}
